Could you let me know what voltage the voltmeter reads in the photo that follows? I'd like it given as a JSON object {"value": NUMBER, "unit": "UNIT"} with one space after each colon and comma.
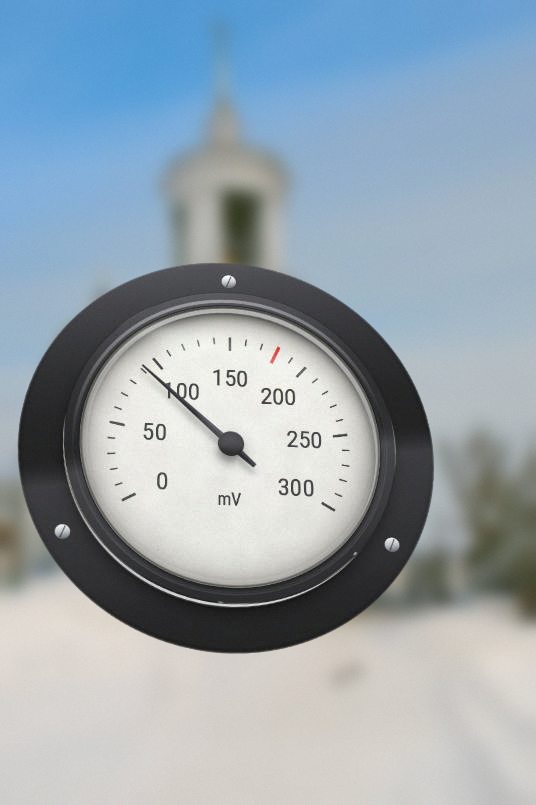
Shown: {"value": 90, "unit": "mV"}
